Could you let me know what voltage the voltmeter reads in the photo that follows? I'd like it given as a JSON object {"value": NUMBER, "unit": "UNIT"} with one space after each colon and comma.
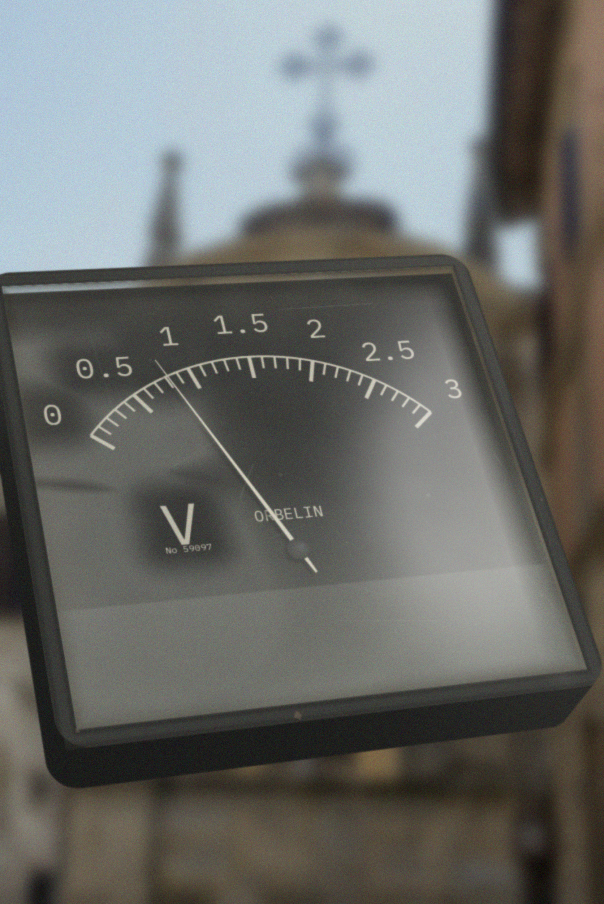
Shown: {"value": 0.8, "unit": "V"}
